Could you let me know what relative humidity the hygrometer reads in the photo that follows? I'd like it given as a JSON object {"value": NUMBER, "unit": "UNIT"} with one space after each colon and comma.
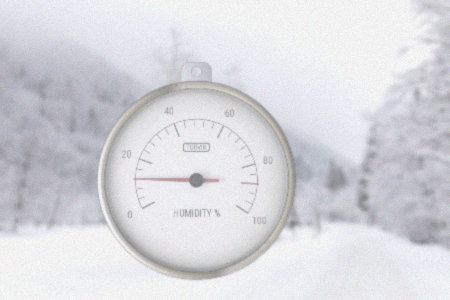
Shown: {"value": 12, "unit": "%"}
